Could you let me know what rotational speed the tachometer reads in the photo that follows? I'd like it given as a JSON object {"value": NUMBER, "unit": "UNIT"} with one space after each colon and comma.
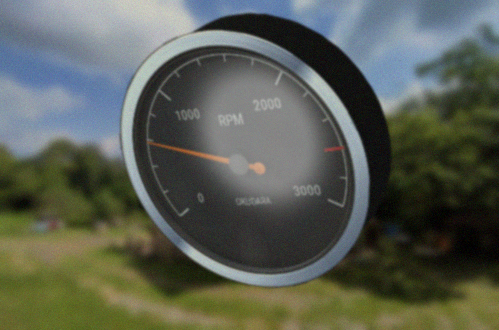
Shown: {"value": 600, "unit": "rpm"}
